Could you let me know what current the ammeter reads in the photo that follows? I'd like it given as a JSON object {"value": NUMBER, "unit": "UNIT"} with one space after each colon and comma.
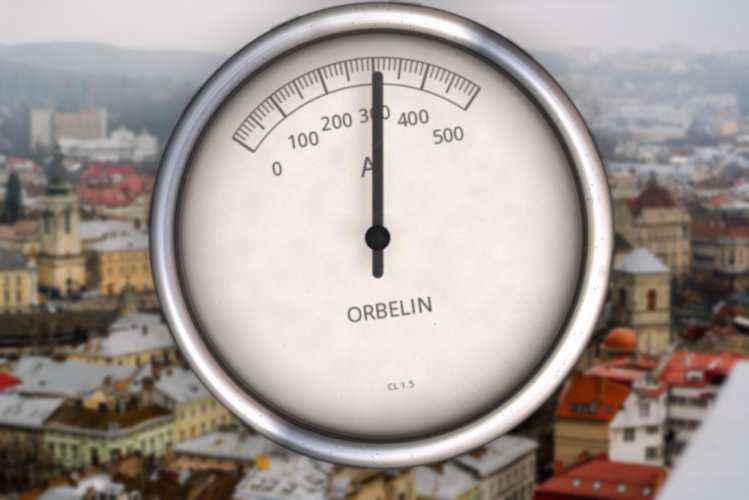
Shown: {"value": 310, "unit": "A"}
